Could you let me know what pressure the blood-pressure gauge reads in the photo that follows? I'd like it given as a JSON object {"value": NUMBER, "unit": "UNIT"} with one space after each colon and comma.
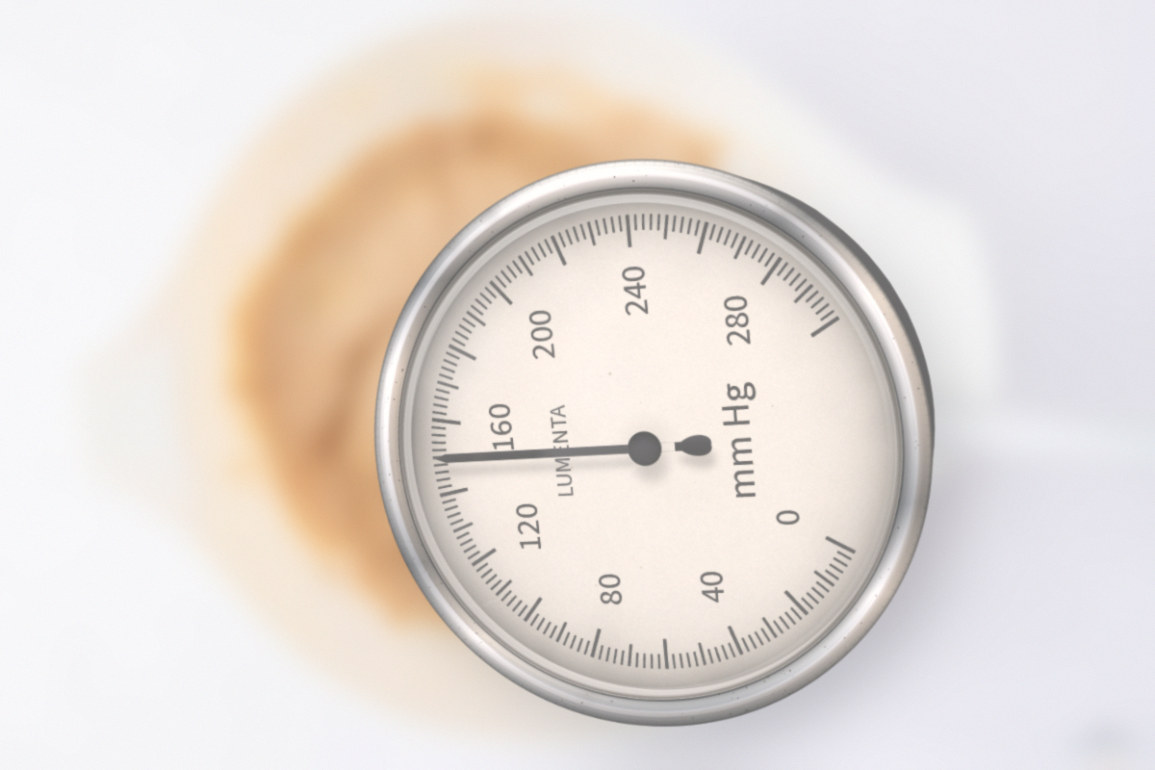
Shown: {"value": 150, "unit": "mmHg"}
